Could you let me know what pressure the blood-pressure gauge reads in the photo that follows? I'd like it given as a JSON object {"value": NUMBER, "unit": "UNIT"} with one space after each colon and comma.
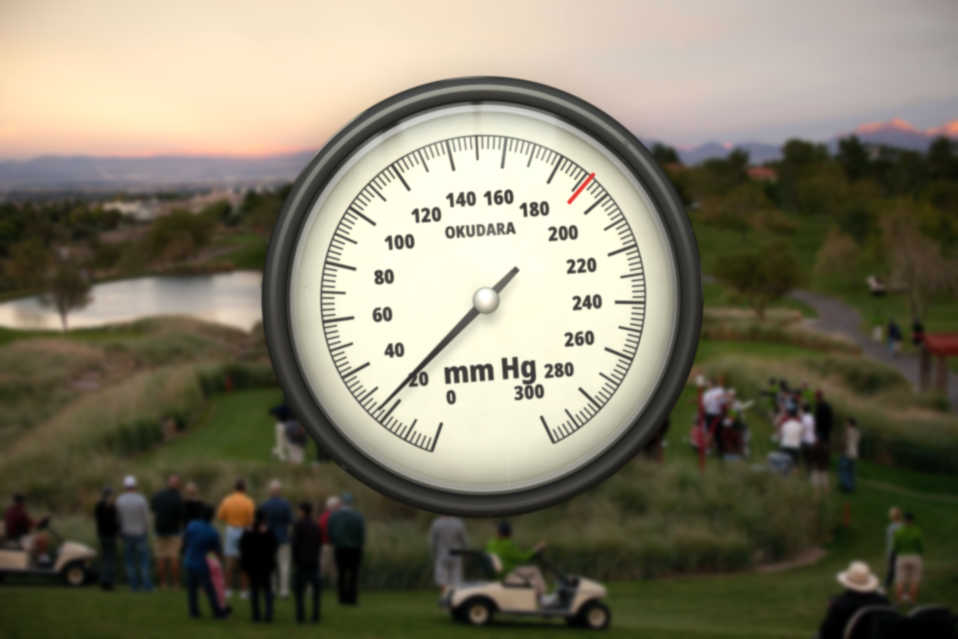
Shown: {"value": 24, "unit": "mmHg"}
